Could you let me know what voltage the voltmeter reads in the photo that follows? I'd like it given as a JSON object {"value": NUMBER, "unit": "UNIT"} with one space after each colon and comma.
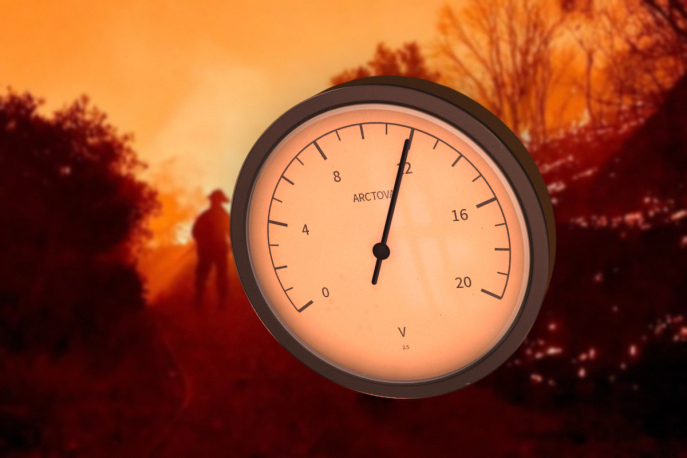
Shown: {"value": 12, "unit": "V"}
